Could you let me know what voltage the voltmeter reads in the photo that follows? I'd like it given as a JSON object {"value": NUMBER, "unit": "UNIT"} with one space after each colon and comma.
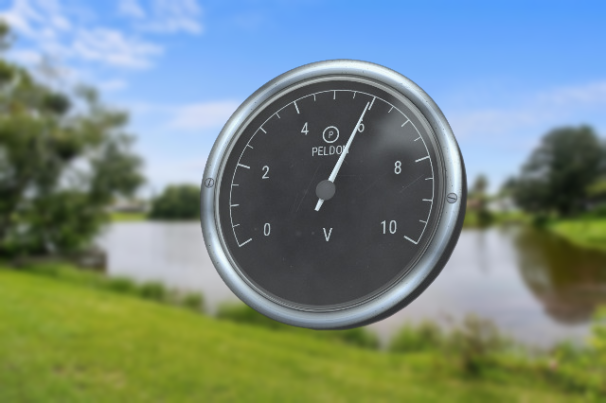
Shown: {"value": 6, "unit": "V"}
